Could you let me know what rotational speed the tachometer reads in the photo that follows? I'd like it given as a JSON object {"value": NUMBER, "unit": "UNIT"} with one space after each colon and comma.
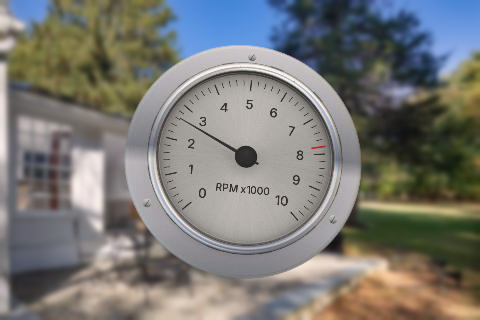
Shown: {"value": 2600, "unit": "rpm"}
